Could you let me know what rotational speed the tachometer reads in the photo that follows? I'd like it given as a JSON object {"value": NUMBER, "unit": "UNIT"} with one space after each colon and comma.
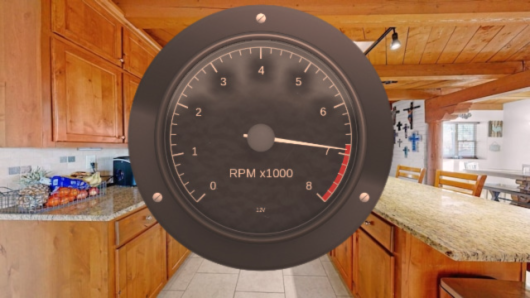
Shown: {"value": 6900, "unit": "rpm"}
